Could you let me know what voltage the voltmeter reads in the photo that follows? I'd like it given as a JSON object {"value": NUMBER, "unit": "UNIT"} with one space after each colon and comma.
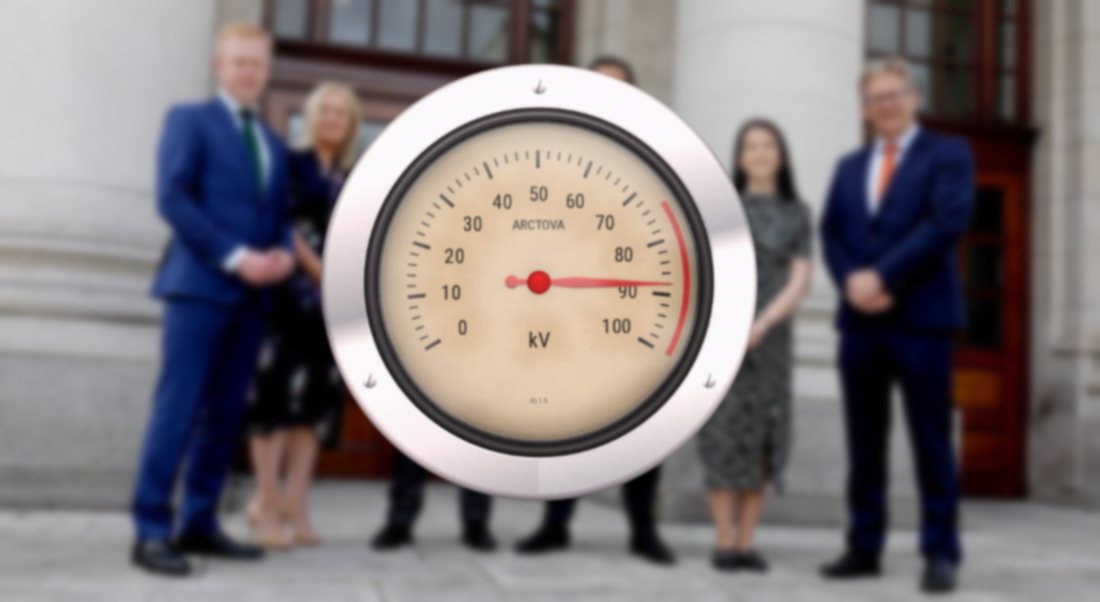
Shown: {"value": 88, "unit": "kV"}
